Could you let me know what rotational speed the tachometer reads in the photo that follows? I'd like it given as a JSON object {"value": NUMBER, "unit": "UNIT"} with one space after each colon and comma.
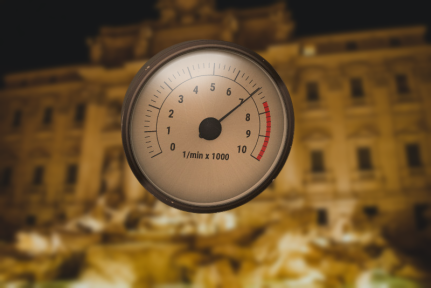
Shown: {"value": 7000, "unit": "rpm"}
